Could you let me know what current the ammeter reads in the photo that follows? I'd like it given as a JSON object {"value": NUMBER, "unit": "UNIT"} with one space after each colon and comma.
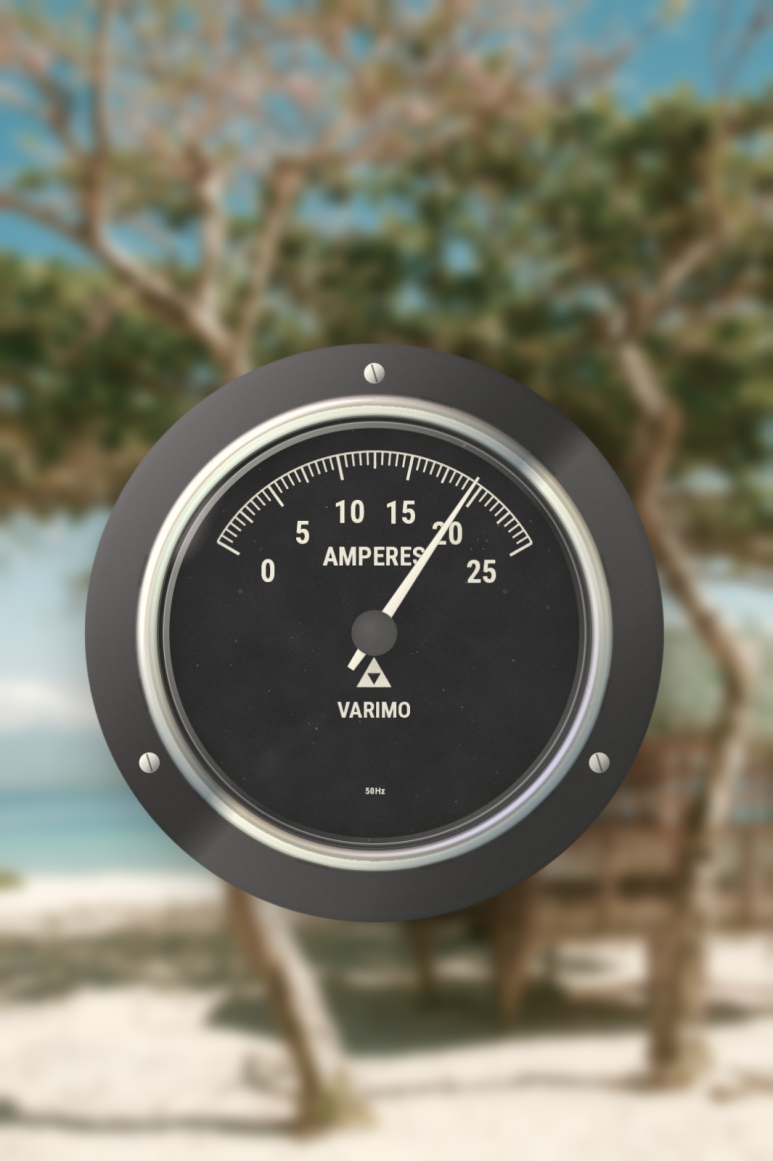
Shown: {"value": 19.5, "unit": "A"}
